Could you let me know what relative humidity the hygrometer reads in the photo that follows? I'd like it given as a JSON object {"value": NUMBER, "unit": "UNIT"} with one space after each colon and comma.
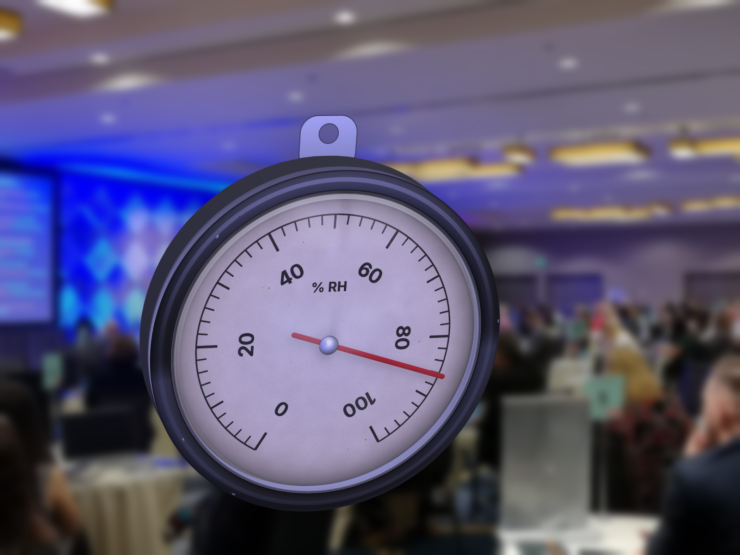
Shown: {"value": 86, "unit": "%"}
